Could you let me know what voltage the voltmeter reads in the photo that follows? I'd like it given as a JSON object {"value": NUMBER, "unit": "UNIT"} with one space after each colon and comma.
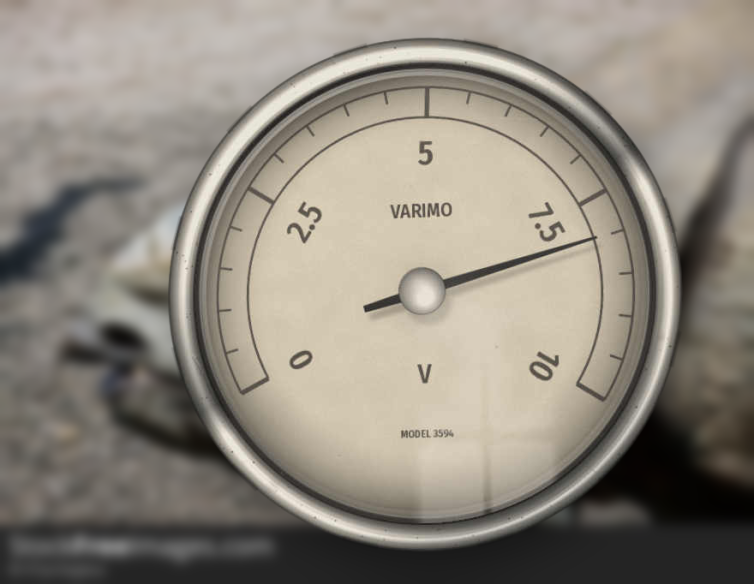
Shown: {"value": 8, "unit": "V"}
